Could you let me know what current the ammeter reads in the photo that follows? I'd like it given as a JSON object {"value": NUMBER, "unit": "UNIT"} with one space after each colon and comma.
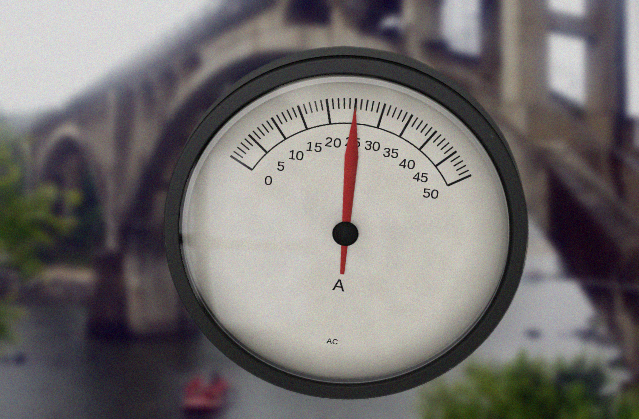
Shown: {"value": 25, "unit": "A"}
